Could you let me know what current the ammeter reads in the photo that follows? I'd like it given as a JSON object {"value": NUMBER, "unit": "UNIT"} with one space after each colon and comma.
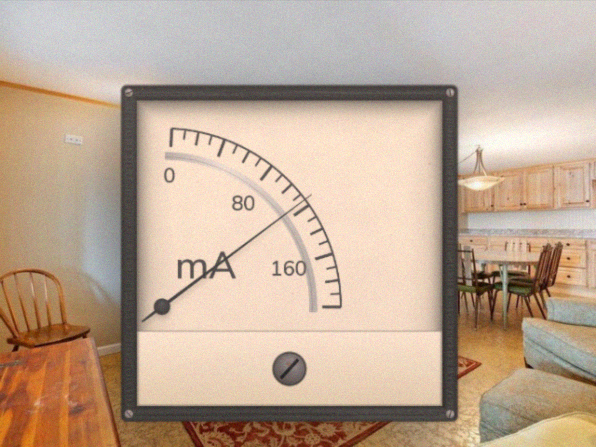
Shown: {"value": 115, "unit": "mA"}
